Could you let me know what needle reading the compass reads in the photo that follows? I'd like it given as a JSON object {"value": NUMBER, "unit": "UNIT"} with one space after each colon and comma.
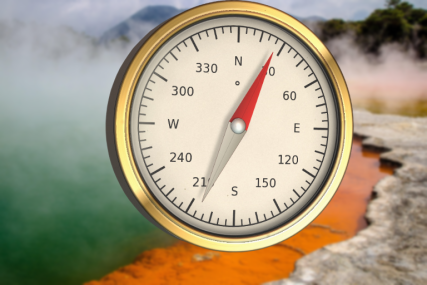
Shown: {"value": 25, "unit": "°"}
